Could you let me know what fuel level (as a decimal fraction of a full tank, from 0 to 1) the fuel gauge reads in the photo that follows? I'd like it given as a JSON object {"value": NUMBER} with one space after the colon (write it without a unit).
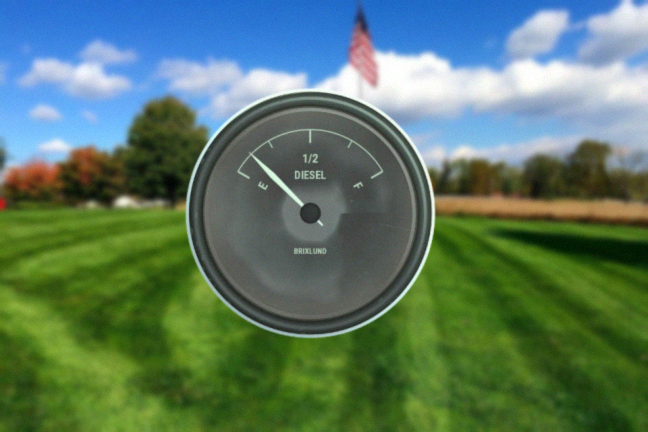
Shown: {"value": 0.125}
